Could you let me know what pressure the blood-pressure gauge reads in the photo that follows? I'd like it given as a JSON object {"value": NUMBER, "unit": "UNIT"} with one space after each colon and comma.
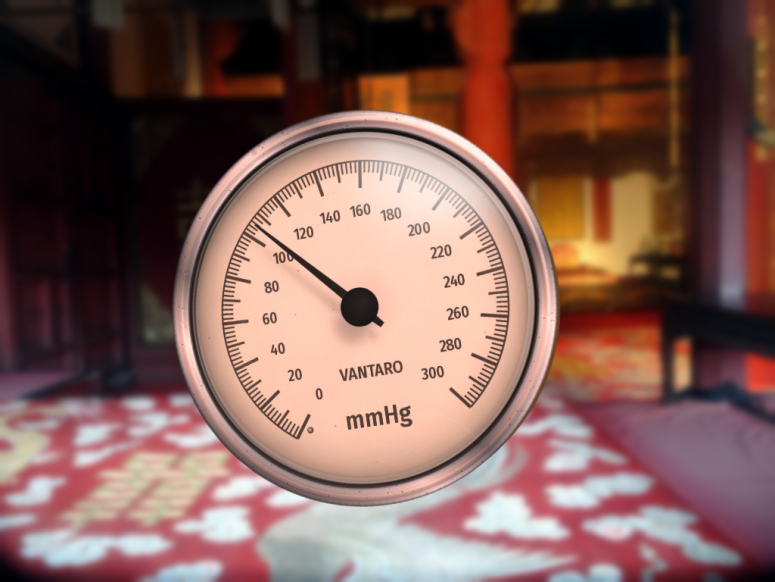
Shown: {"value": 106, "unit": "mmHg"}
